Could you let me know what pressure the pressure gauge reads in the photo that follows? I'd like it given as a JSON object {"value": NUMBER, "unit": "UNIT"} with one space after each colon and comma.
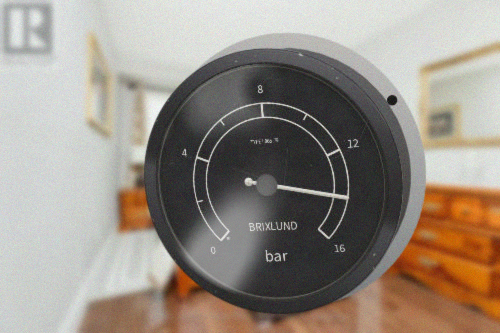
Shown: {"value": 14, "unit": "bar"}
